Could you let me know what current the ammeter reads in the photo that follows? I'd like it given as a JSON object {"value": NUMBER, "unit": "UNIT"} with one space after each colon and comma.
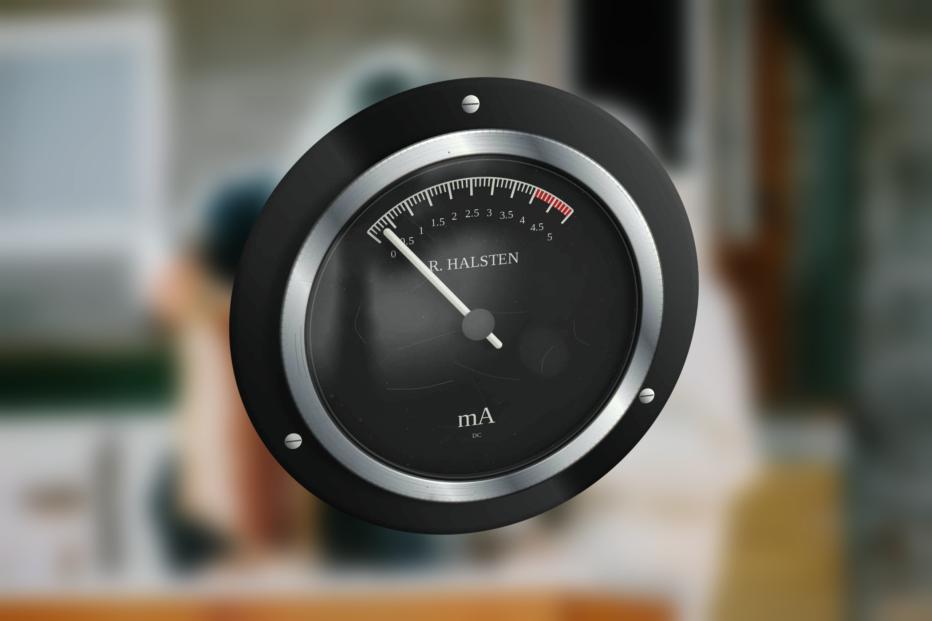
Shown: {"value": 0.3, "unit": "mA"}
